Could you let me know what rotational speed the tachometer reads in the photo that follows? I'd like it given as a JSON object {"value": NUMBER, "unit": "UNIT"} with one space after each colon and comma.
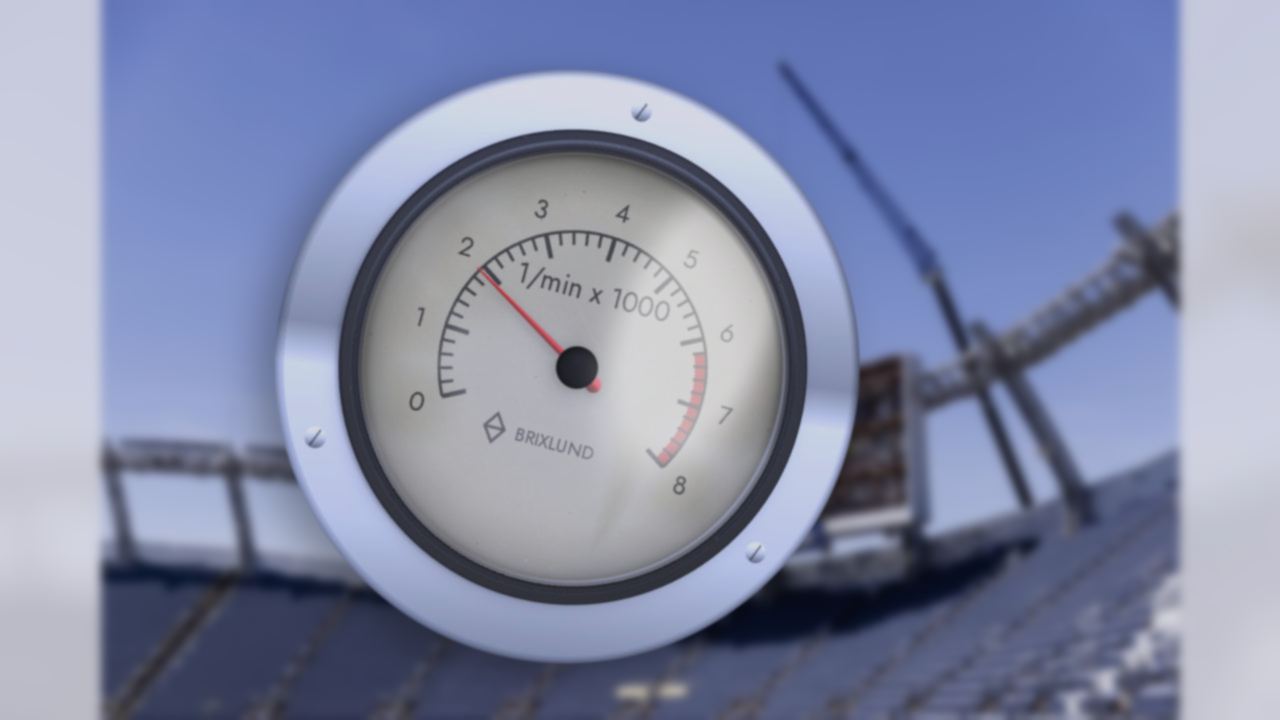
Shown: {"value": 1900, "unit": "rpm"}
